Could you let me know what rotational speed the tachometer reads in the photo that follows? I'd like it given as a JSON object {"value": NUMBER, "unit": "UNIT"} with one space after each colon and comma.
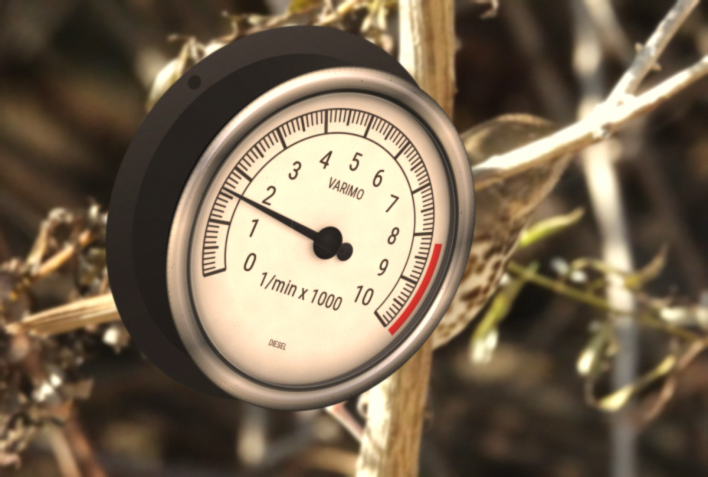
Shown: {"value": 1600, "unit": "rpm"}
